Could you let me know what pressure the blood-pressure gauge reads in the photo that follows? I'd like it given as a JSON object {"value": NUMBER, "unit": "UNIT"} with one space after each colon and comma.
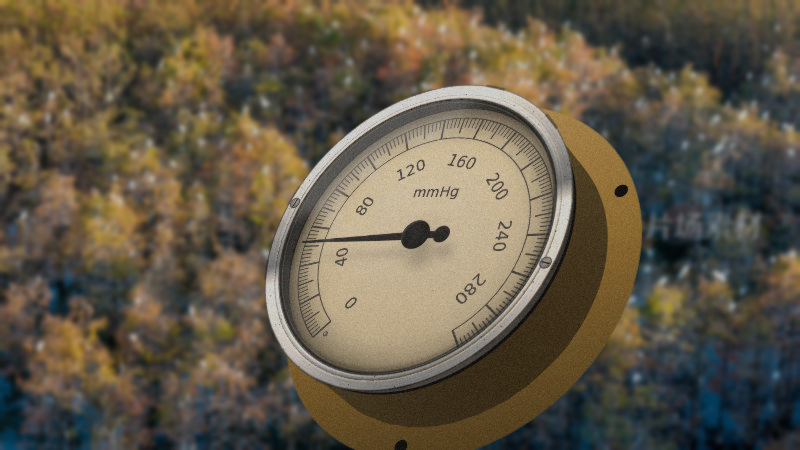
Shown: {"value": 50, "unit": "mmHg"}
